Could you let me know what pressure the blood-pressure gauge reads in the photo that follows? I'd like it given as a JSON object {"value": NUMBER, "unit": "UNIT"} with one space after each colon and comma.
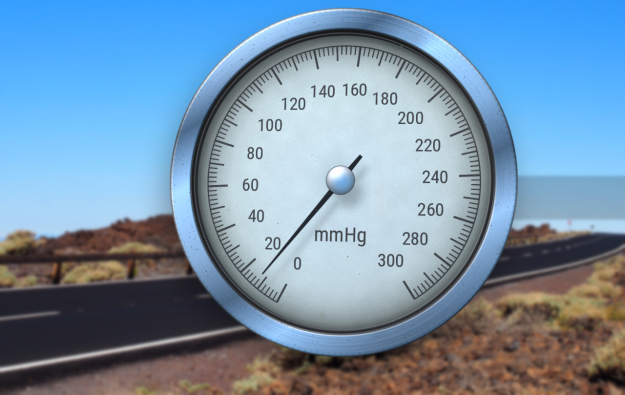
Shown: {"value": 12, "unit": "mmHg"}
